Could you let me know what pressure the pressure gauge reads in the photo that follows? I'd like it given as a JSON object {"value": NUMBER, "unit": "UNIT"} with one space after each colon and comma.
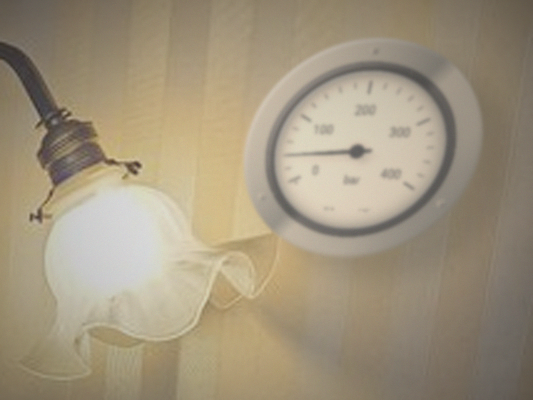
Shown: {"value": 40, "unit": "bar"}
